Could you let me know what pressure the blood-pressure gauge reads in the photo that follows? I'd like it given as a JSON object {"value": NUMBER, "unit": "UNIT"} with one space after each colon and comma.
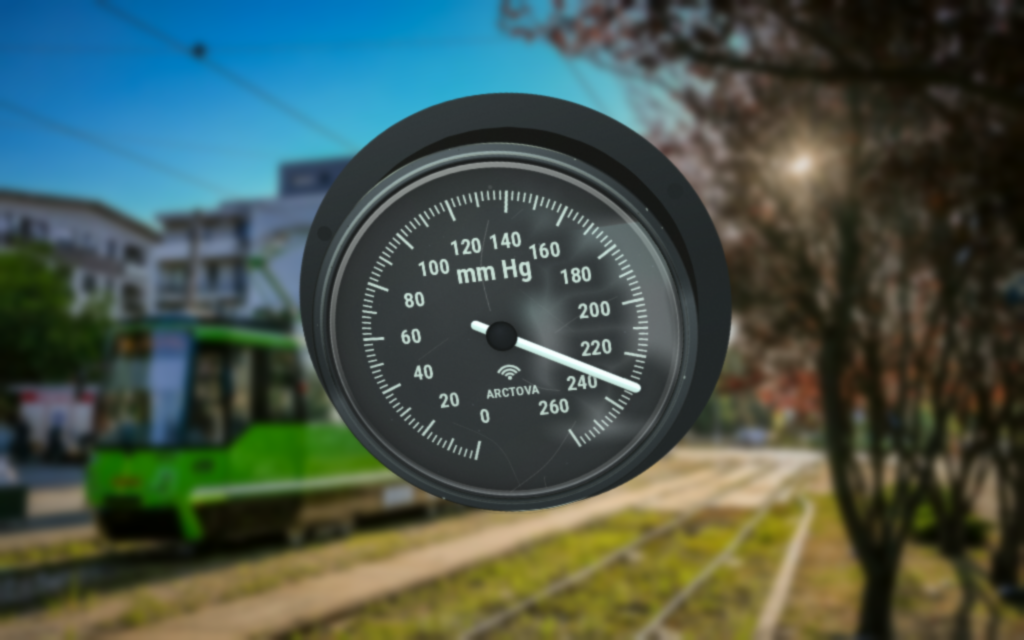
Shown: {"value": 230, "unit": "mmHg"}
